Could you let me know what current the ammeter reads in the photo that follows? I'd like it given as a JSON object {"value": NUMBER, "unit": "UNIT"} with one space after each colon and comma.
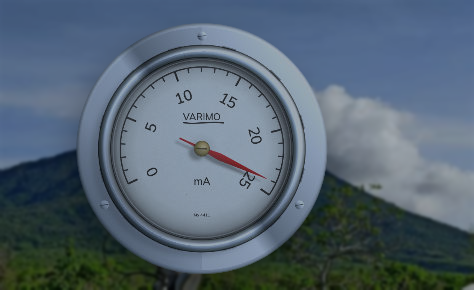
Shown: {"value": 24, "unit": "mA"}
